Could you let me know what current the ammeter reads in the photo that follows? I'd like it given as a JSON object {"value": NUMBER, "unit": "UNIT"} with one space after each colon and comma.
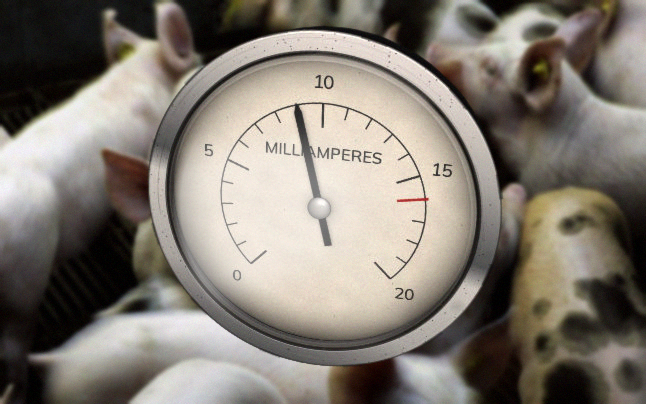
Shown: {"value": 9, "unit": "mA"}
